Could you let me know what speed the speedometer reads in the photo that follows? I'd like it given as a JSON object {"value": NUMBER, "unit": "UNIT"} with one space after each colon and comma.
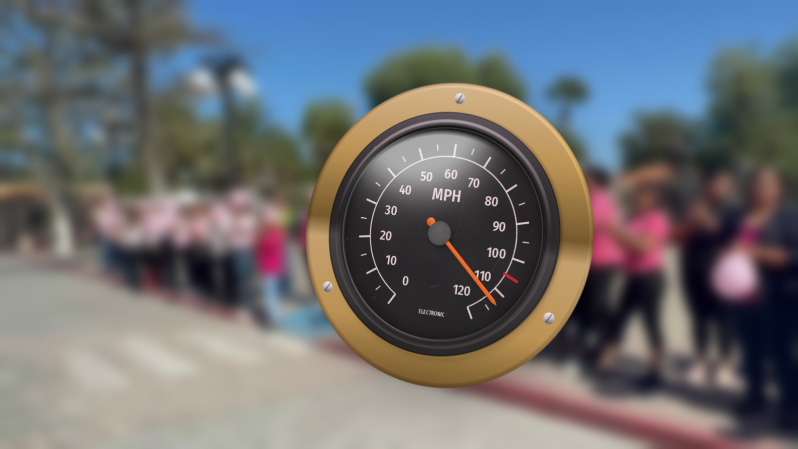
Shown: {"value": 112.5, "unit": "mph"}
